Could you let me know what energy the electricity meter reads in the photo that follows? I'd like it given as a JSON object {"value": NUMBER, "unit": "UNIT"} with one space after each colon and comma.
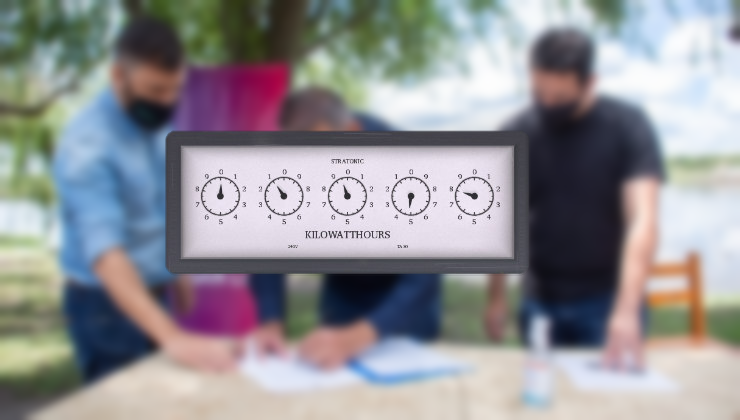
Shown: {"value": 948, "unit": "kWh"}
